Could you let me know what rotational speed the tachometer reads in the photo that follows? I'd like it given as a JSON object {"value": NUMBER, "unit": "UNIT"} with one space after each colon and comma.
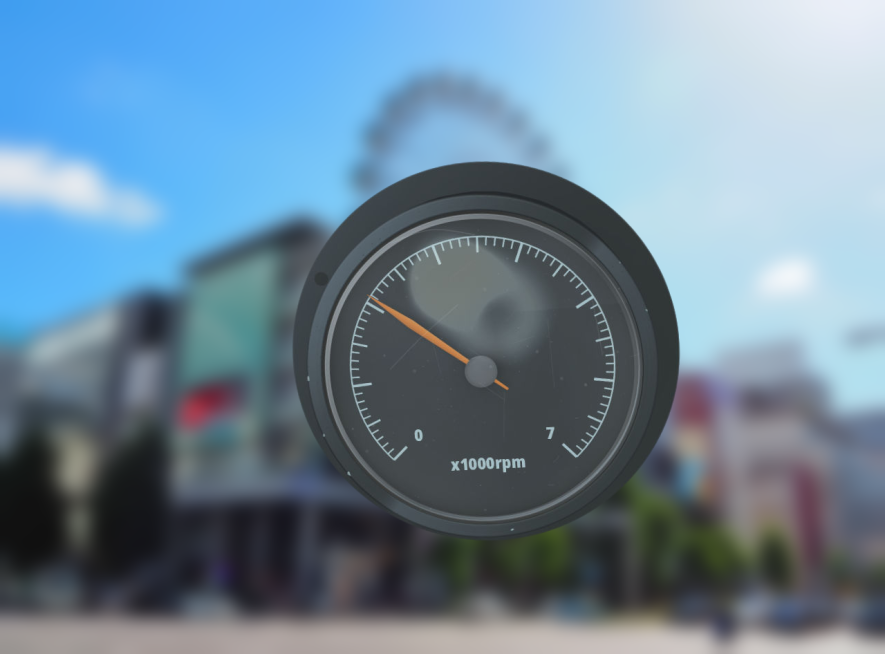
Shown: {"value": 2100, "unit": "rpm"}
